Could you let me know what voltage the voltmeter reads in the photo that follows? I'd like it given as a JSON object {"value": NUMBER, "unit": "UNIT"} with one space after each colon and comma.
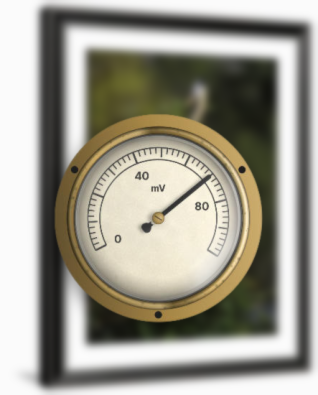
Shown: {"value": 70, "unit": "mV"}
